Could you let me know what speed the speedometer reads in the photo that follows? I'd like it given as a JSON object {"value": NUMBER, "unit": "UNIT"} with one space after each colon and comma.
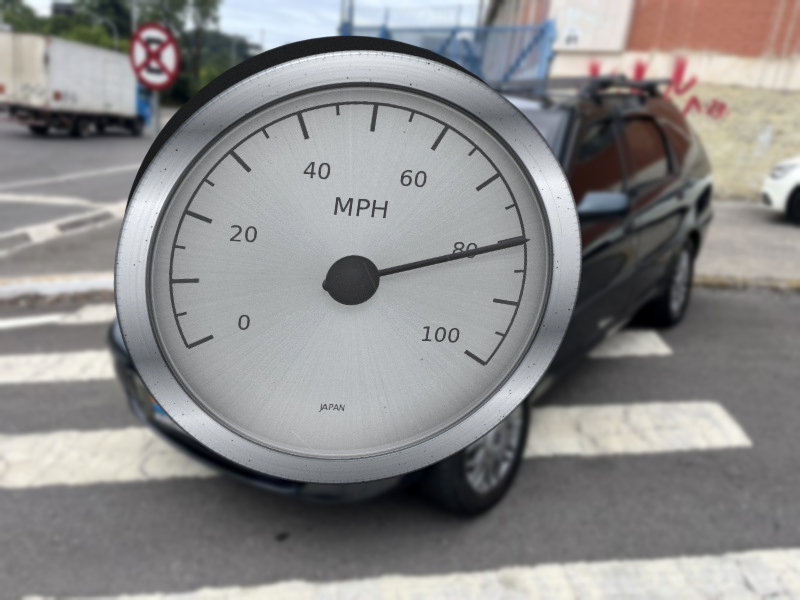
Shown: {"value": 80, "unit": "mph"}
